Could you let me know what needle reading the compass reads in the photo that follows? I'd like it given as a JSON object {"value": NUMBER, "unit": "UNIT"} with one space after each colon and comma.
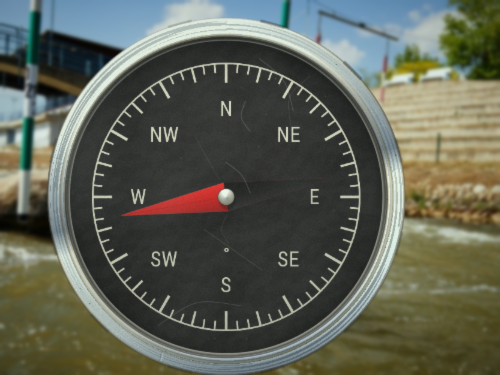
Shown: {"value": 260, "unit": "°"}
